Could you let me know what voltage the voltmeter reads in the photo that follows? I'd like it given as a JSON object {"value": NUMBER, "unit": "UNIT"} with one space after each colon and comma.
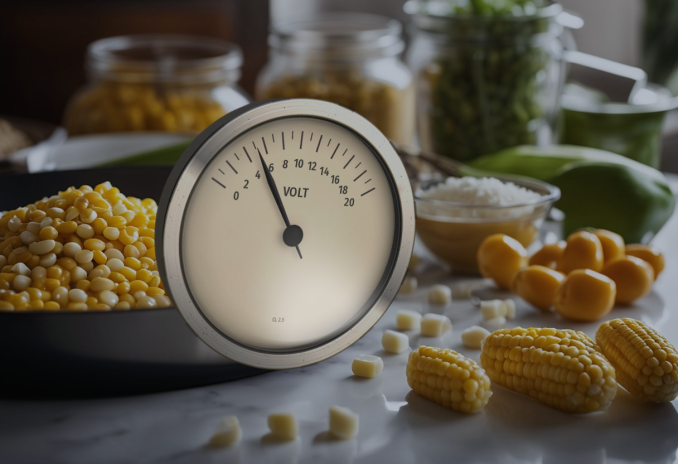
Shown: {"value": 5, "unit": "V"}
